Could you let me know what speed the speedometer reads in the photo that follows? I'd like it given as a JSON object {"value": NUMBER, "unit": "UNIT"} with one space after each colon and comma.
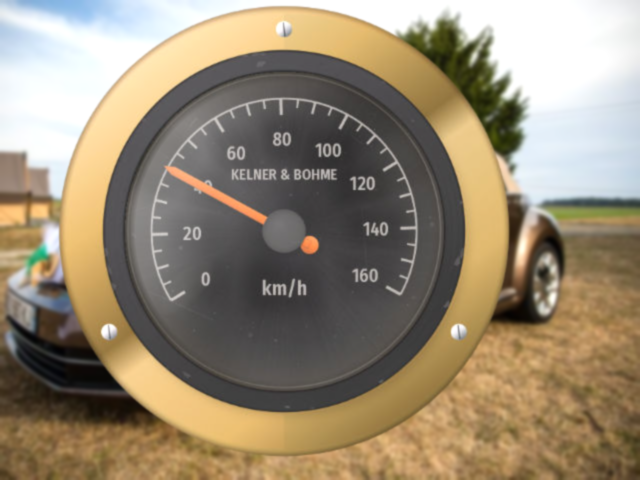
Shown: {"value": 40, "unit": "km/h"}
